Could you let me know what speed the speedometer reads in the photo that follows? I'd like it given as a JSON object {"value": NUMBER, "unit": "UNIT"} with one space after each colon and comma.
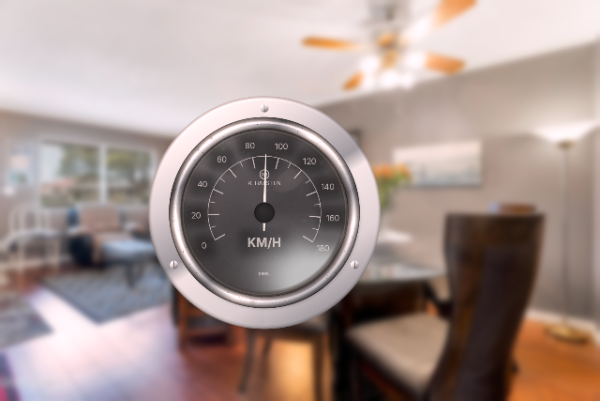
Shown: {"value": 90, "unit": "km/h"}
